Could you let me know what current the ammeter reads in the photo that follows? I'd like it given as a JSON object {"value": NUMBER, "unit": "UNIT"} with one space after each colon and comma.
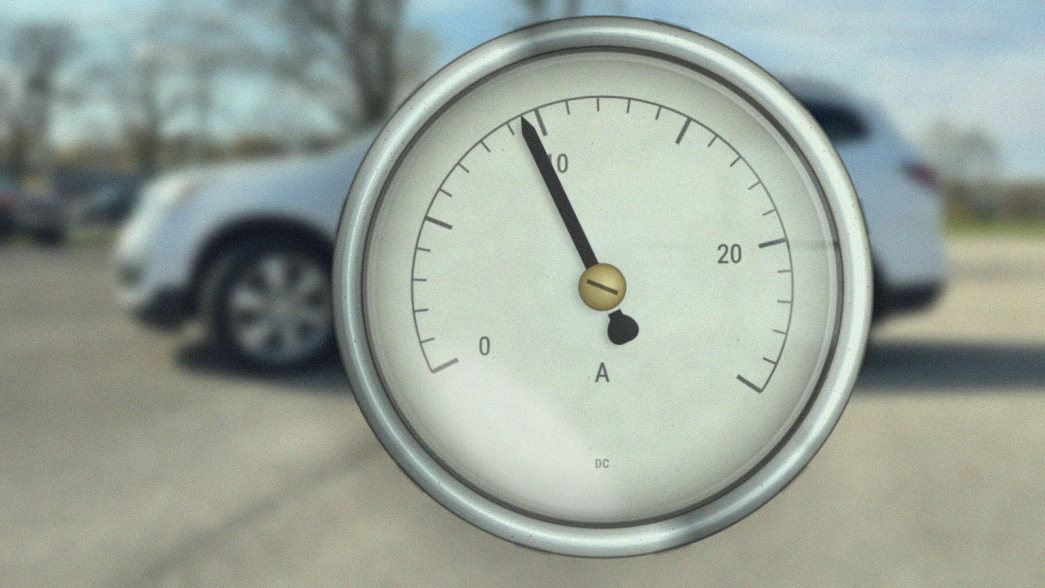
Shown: {"value": 9.5, "unit": "A"}
